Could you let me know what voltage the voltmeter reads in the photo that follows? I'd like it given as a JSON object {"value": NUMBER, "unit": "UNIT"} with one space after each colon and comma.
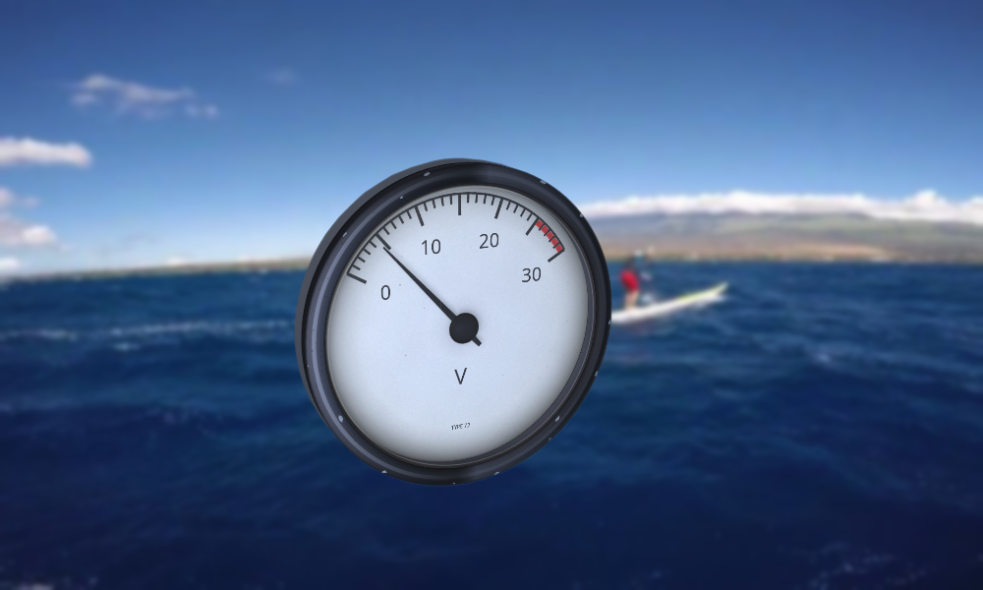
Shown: {"value": 4.5, "unit": "V"}
